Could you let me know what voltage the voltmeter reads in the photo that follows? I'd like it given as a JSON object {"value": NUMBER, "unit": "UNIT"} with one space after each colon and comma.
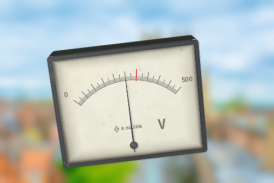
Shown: {"value": 250, "unit": "V"}
